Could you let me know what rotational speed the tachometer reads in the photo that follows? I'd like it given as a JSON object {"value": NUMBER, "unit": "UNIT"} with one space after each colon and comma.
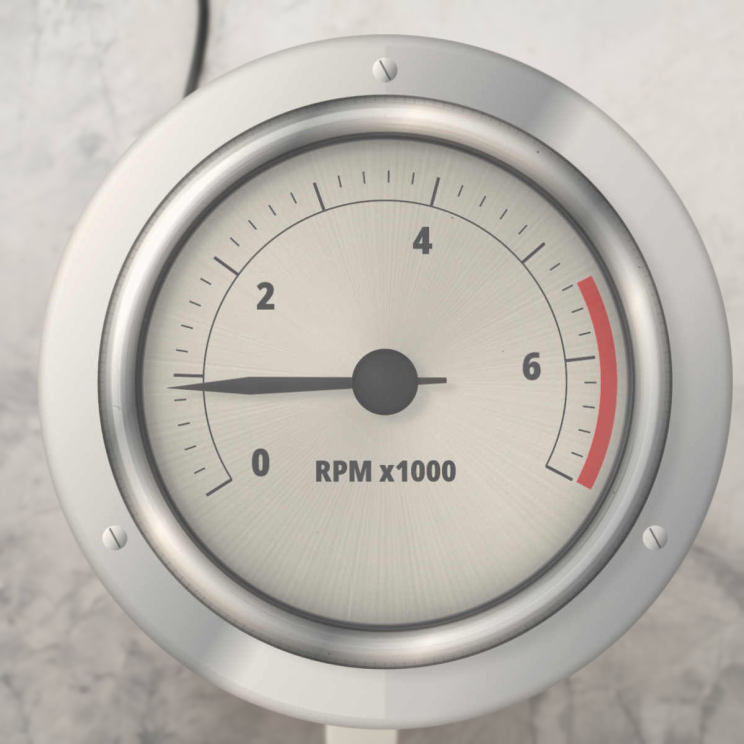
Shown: {"value": 900, "unit": "rpm"}
